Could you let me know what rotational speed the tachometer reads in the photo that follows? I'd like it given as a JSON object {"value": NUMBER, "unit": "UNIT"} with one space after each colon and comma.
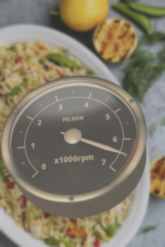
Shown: {"value": 6500, "unit": "rpm"}
